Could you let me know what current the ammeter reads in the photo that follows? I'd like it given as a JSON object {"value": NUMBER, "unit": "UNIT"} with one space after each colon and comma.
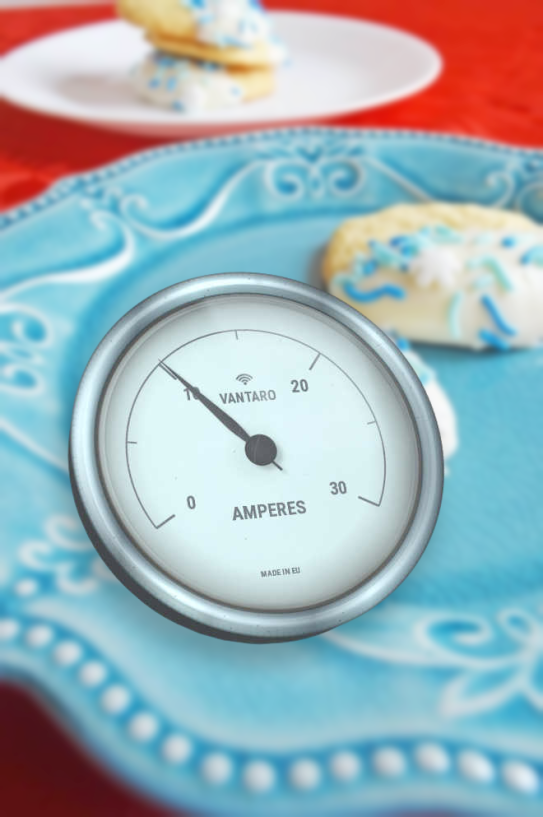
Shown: {"value": 10, "unit": "A"}
